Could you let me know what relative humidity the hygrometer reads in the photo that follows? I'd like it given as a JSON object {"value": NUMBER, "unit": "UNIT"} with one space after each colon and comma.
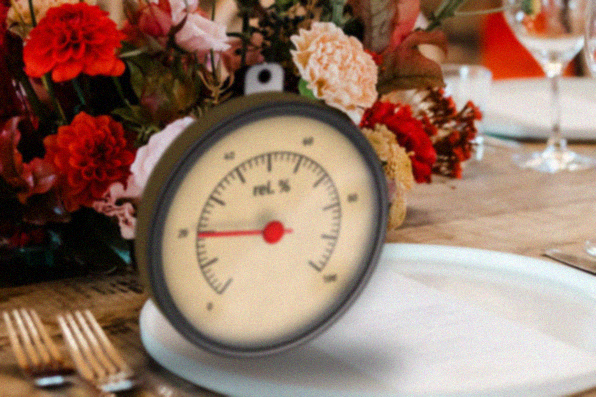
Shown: {"value": 20, "unit": "%"}
